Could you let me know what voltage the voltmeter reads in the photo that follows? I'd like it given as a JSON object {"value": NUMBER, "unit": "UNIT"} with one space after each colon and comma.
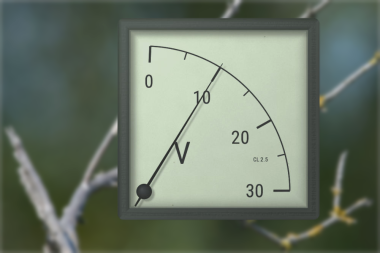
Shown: {"value": 10, "unit": "V"}
